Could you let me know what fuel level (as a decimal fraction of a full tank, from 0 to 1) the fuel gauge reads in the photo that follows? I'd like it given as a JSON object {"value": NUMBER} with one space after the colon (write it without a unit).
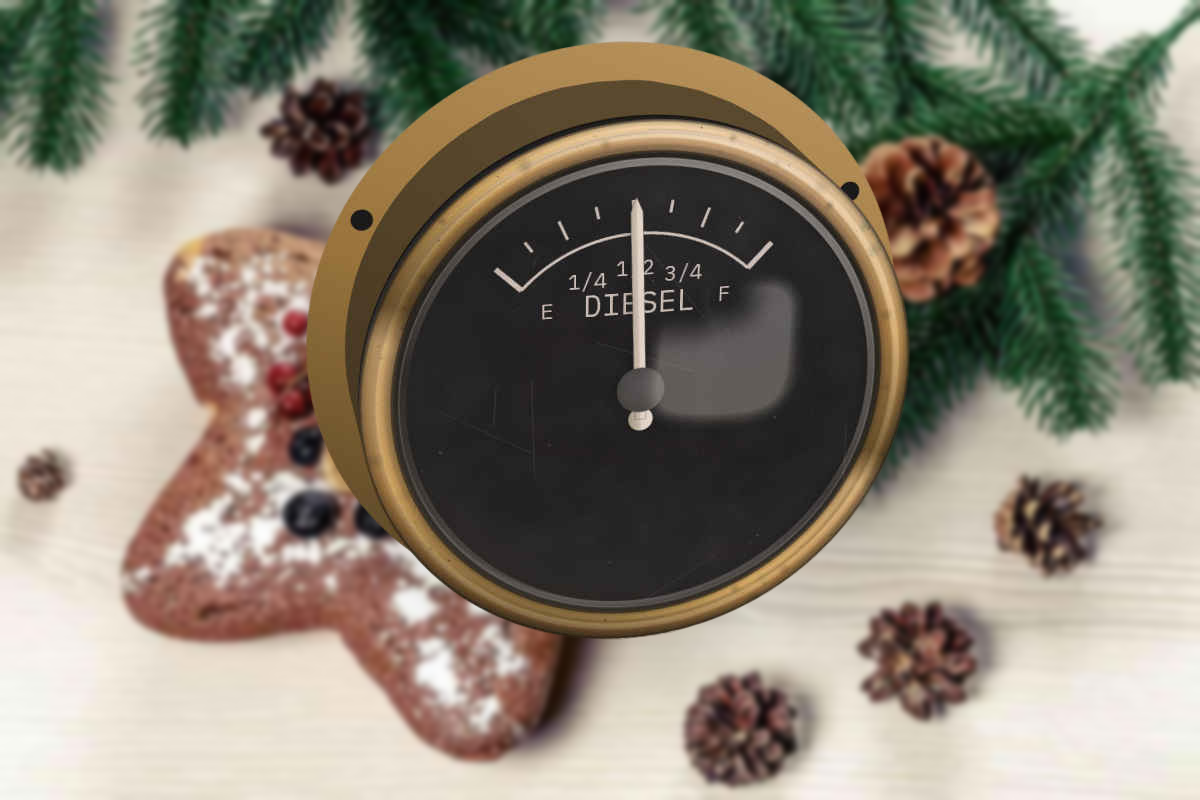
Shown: {"value": 0.5}
